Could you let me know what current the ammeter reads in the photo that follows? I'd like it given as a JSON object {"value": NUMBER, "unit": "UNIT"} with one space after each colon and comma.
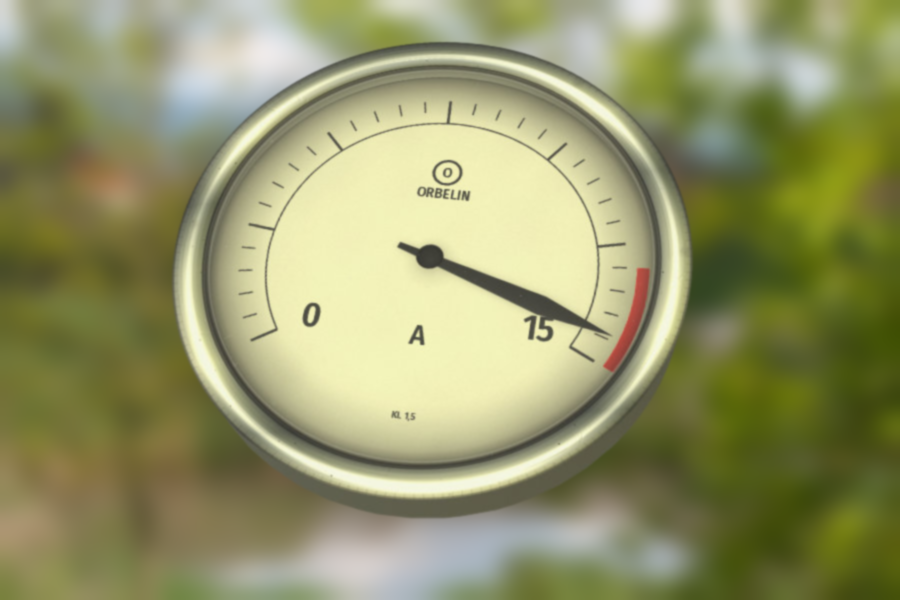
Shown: {"value": 14.5, "unit": "A"}
